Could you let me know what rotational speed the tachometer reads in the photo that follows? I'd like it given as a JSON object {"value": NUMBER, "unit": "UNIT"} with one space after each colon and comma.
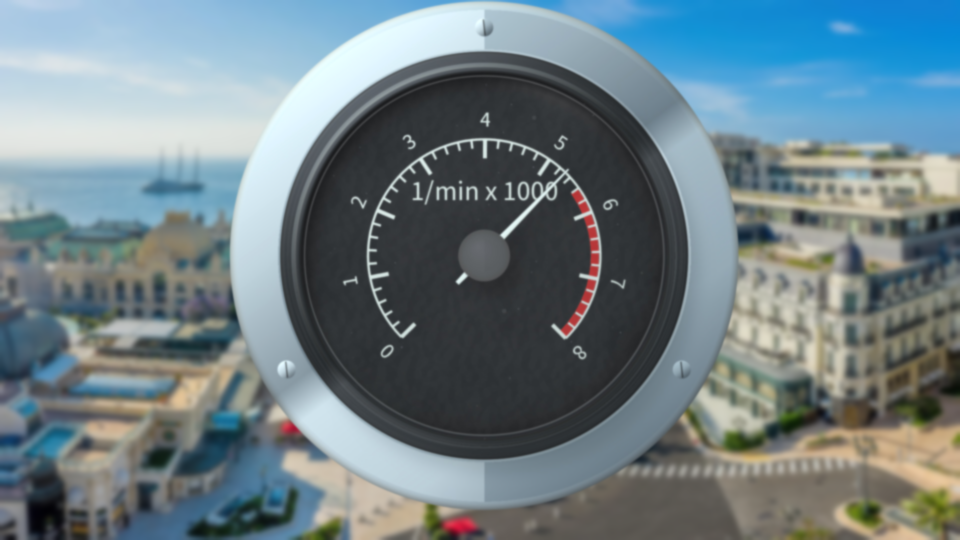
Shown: {"value": 5300, "unit": "rpm"}
